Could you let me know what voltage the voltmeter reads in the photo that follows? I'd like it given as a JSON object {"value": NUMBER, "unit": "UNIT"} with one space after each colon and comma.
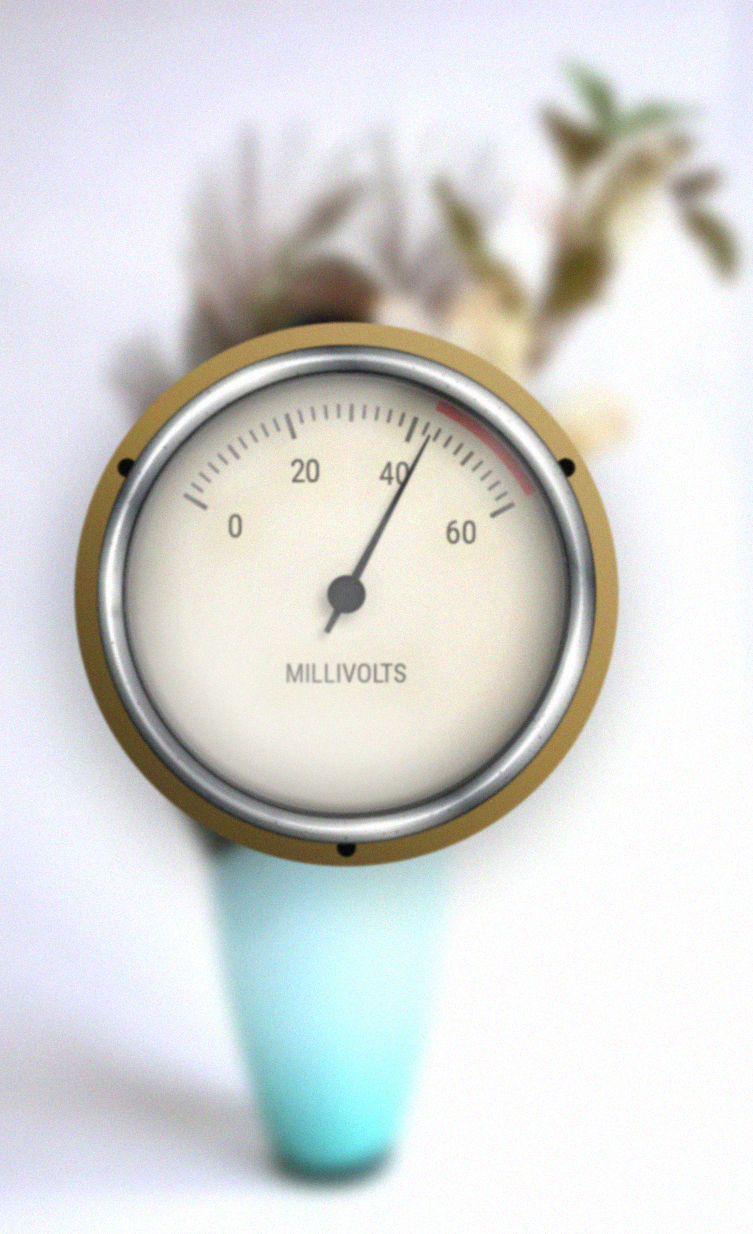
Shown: {"value": 43, "unit": "mV"}
